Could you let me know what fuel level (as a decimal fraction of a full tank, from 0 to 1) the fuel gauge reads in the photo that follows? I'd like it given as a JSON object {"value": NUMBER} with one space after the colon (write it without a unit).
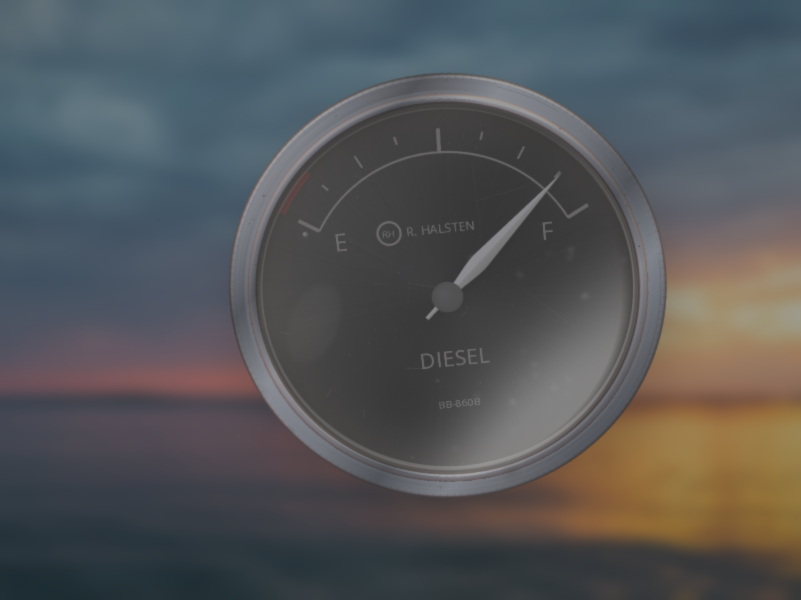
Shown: {"value": 0.875}
